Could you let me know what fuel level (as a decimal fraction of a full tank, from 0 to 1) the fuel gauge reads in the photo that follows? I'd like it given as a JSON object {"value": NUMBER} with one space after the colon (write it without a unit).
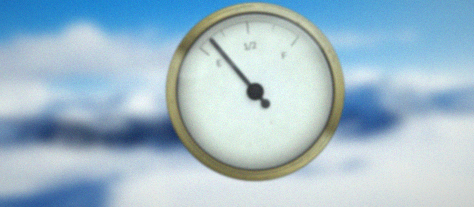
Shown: {"value": 0.125}
